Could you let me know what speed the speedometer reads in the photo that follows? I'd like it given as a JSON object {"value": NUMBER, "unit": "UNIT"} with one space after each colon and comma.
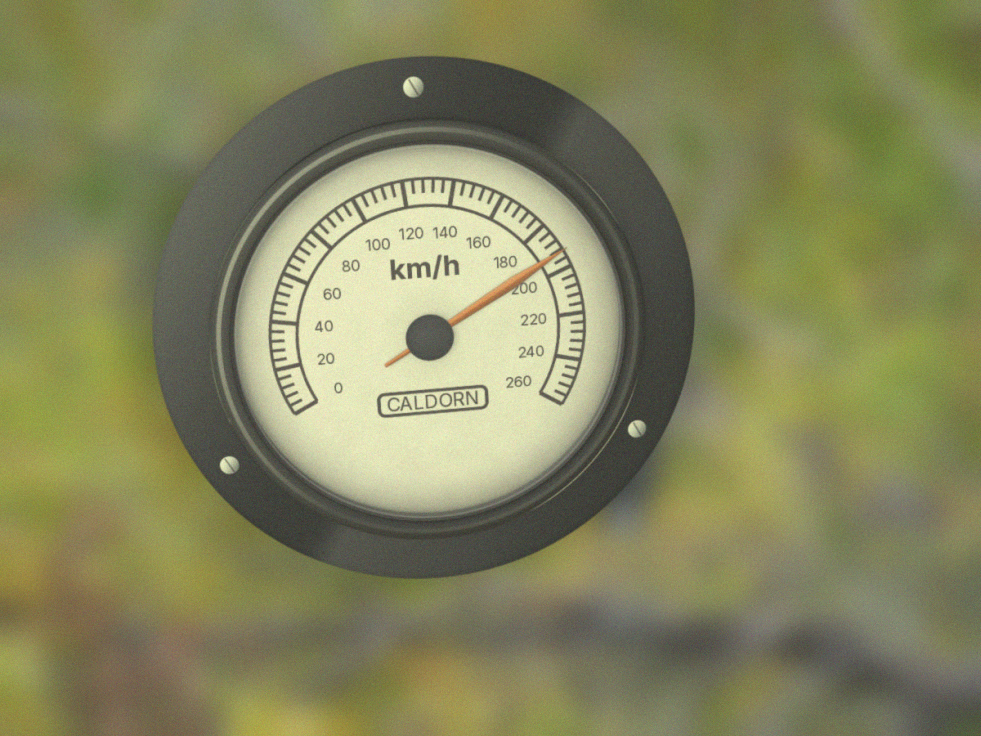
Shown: {"value": 192, "unit": "km/h"}
